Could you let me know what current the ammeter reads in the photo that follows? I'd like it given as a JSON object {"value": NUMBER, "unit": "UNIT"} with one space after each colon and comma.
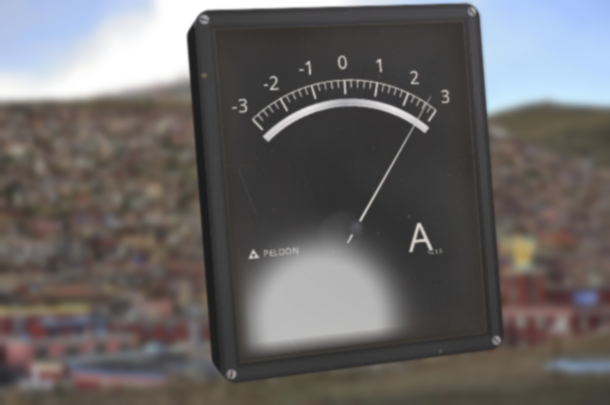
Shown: {"value": 2.6, "unit": "A"}
